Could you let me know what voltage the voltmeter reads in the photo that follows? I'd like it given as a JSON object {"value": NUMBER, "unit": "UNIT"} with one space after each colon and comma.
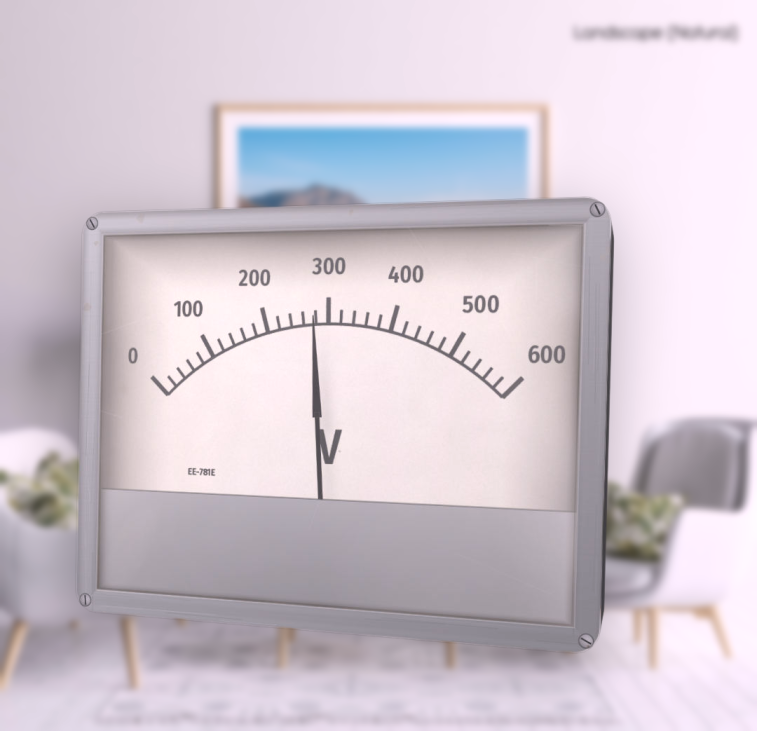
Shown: {"value": 280, "unit": "V"}
